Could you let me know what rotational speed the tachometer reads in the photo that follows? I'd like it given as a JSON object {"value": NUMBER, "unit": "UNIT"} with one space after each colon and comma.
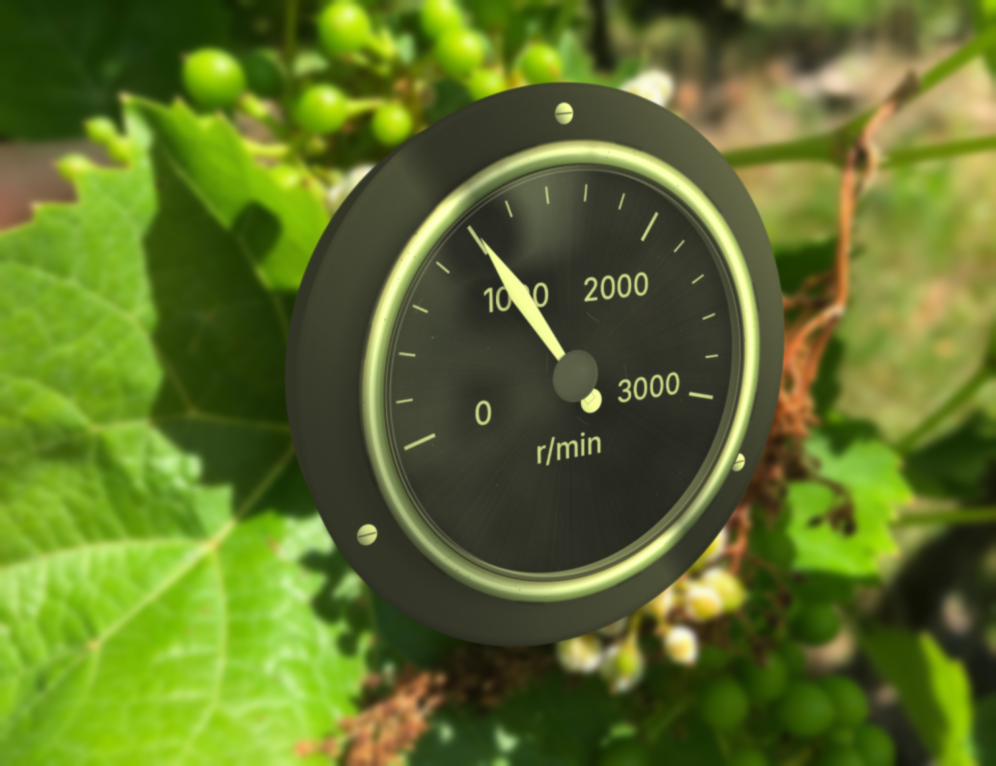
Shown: {"value": 1000, "unit": "rpm"}
